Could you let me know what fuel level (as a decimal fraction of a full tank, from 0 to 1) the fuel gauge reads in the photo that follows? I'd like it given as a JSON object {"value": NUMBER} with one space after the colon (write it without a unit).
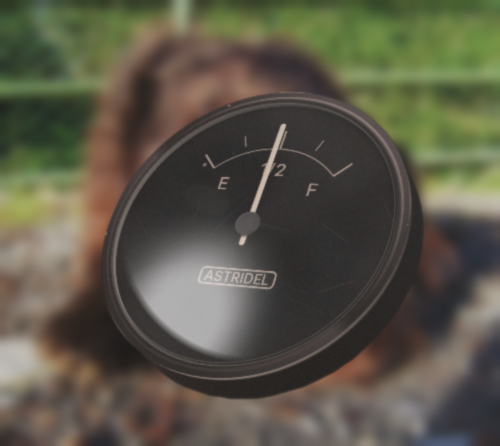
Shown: {"value": 0.5}
